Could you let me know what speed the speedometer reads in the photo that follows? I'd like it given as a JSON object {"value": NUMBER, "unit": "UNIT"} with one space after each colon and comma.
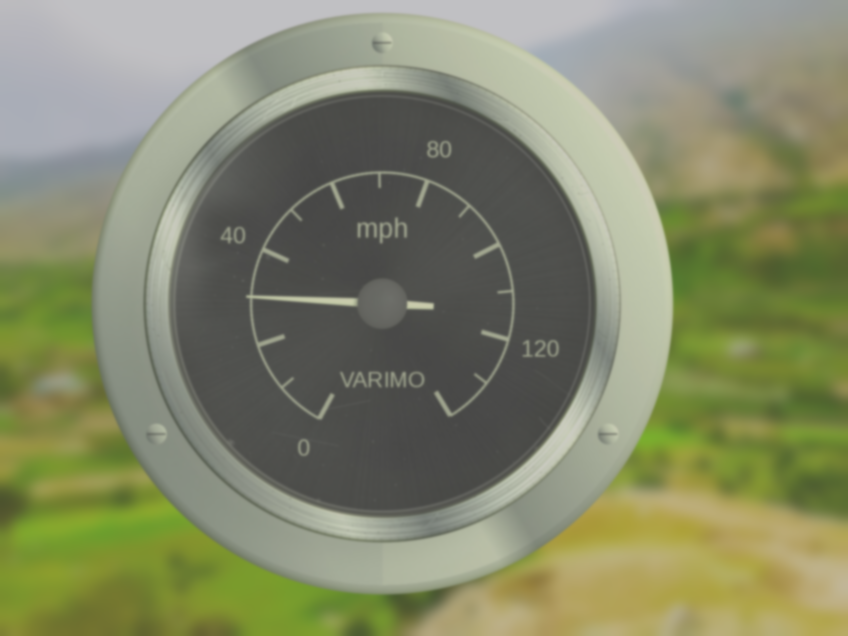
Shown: {"value": 30, "unit": "mph"}
